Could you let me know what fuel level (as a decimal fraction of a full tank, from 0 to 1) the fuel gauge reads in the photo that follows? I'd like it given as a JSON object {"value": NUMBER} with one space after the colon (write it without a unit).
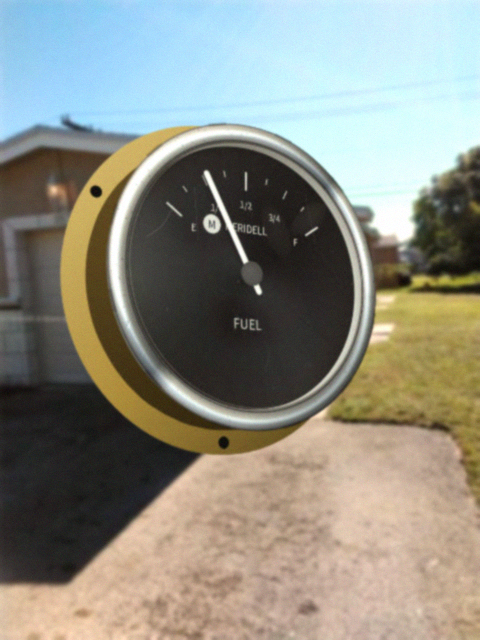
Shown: {"value": 0.25}
